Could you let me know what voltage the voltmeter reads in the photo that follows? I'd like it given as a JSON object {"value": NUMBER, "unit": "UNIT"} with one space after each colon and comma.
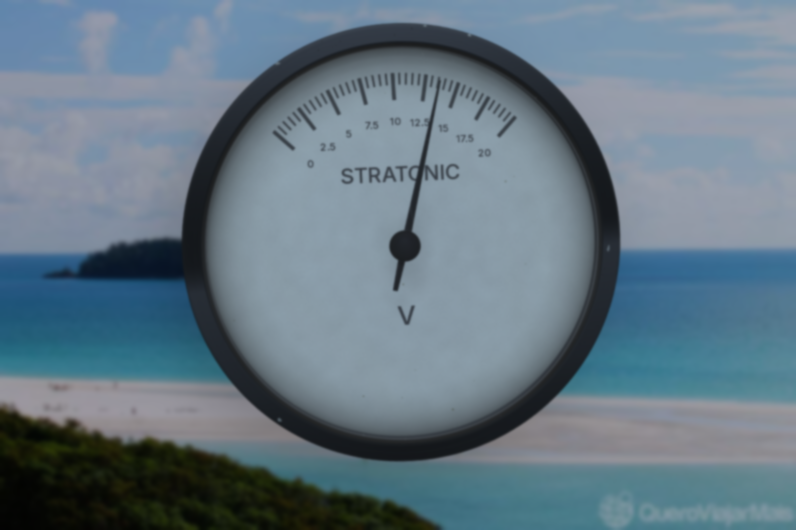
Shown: {"value": 13.5, "unit": "V"}
